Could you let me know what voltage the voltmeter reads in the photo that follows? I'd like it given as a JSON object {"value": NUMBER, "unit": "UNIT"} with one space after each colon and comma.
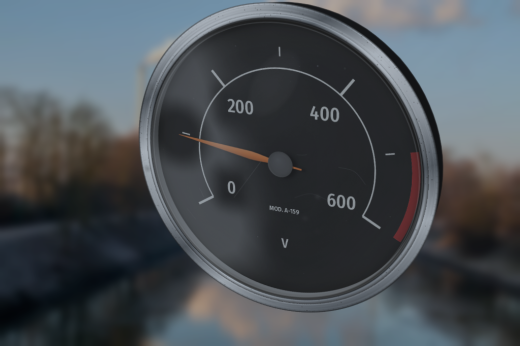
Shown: {"value": 100, "unit": "V"}
